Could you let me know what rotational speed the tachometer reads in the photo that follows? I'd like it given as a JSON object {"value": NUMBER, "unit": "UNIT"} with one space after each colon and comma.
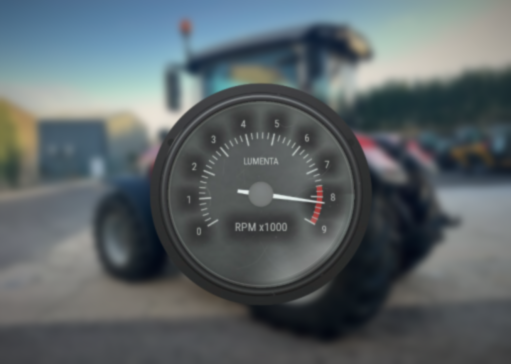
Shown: {"value": 8200, "unit": "rpm"}
